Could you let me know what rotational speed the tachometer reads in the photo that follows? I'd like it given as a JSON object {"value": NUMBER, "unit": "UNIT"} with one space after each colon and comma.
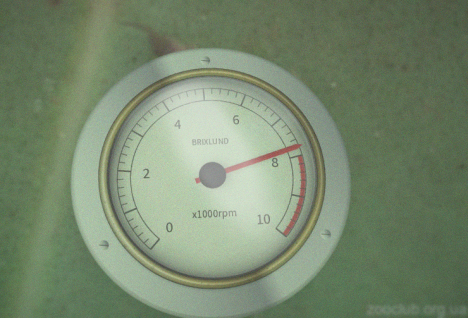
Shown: {"value": 7800, "unit": "rpm"}
